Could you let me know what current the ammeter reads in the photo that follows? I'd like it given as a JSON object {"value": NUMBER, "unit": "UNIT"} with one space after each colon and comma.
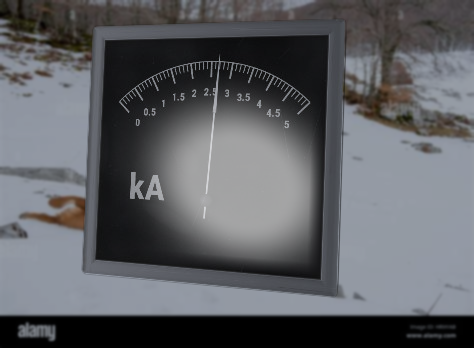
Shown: {"value": 2.7, "unit": "kA"}
